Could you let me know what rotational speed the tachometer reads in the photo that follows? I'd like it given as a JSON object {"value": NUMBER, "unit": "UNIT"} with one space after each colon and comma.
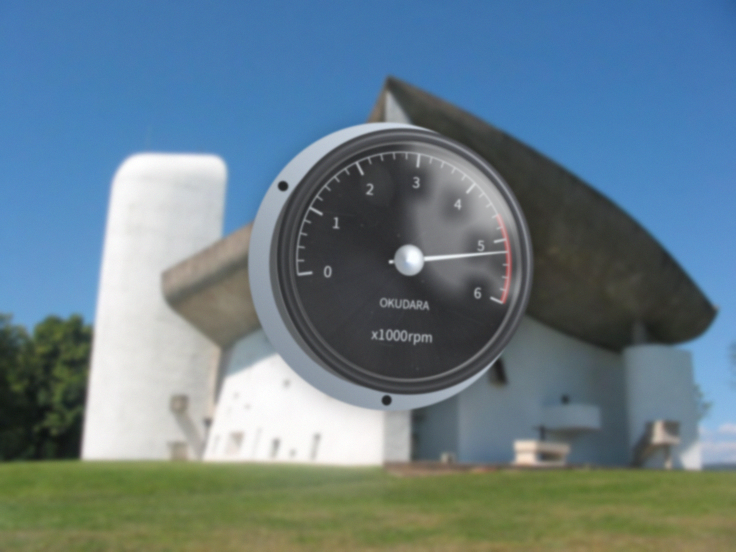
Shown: {"value": 5200, "unit": "rpm"}
